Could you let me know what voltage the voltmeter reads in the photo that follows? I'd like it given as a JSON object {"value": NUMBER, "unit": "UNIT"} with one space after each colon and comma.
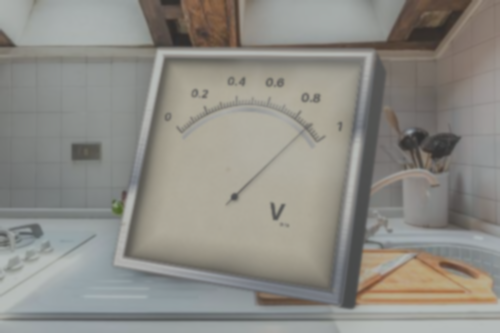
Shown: {"value": 0.9, "unit": "V"}
